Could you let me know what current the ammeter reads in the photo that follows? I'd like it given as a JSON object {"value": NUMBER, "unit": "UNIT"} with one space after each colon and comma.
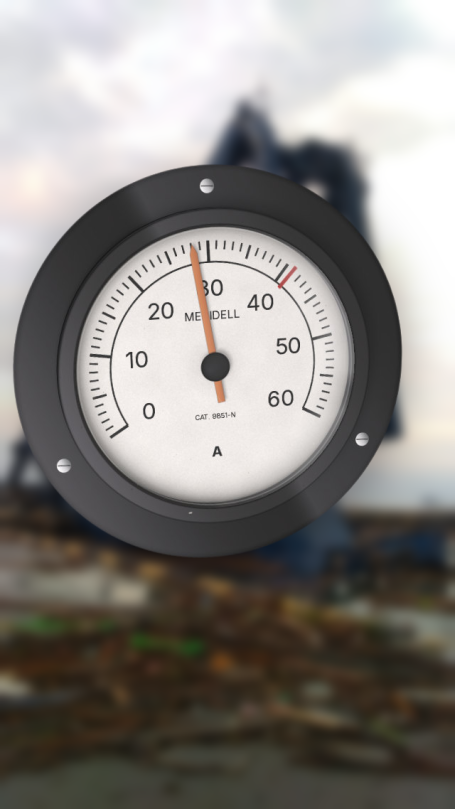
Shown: {"value": 28, "unit": "A"}
